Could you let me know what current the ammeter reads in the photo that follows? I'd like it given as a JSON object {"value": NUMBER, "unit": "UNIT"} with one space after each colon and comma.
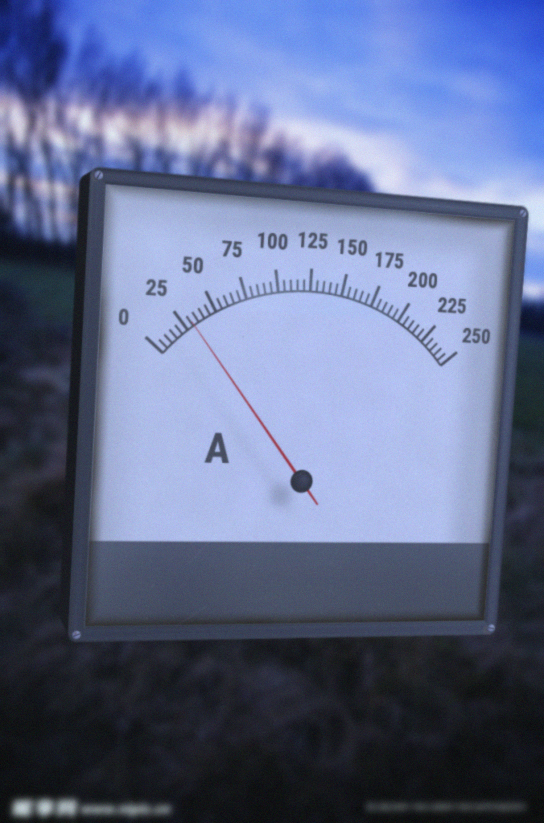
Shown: {"value": 30, "unit": "A"}
